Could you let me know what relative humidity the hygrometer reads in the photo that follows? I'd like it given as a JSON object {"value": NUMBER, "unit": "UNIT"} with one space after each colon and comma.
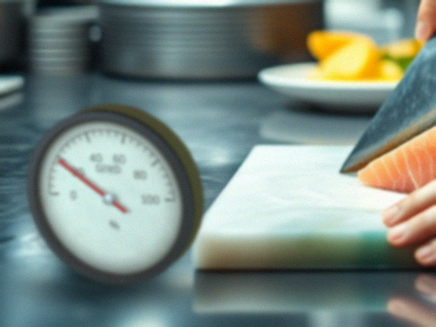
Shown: {"value": 20, "unit": "%"}
